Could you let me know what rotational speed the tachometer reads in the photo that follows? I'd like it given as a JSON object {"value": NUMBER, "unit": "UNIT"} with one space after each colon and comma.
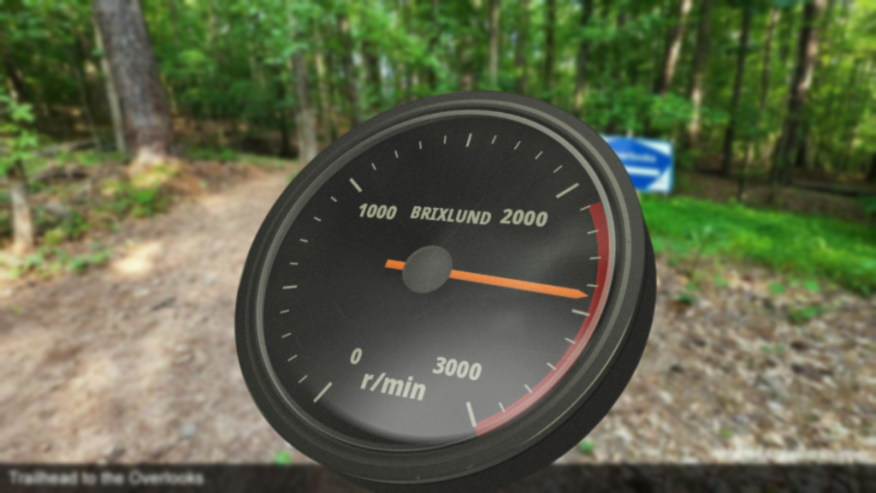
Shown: {"value": 2450, "unit": "rpm"}
